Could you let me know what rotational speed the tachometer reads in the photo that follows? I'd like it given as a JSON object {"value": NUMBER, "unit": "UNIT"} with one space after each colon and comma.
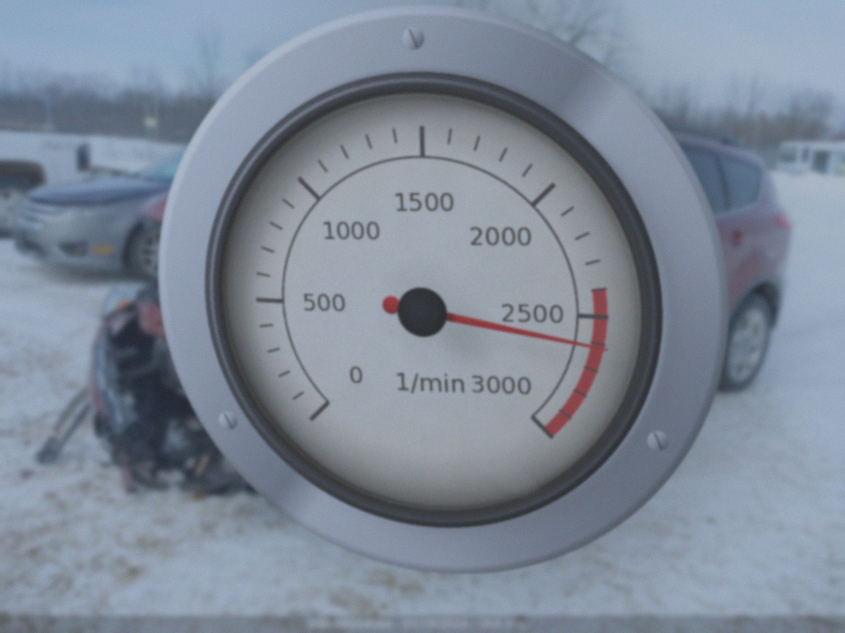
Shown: {"value": 2600, "unit": "rpm"}
